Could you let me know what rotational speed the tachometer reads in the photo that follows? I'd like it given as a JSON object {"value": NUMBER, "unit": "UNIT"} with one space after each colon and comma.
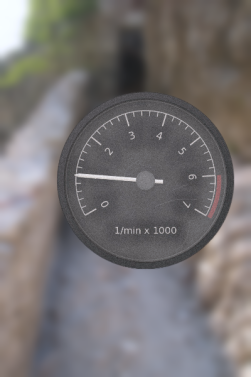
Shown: {"value": 1000, "unit": "rpm"}
